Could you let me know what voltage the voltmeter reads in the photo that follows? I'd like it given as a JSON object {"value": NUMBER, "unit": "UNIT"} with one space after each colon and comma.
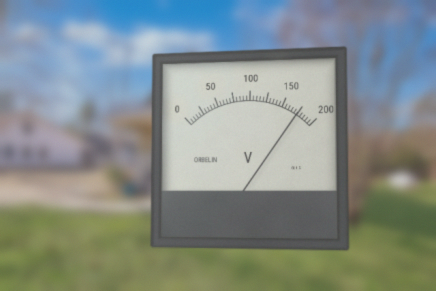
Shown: {"value": 175, "unit": "V"}
